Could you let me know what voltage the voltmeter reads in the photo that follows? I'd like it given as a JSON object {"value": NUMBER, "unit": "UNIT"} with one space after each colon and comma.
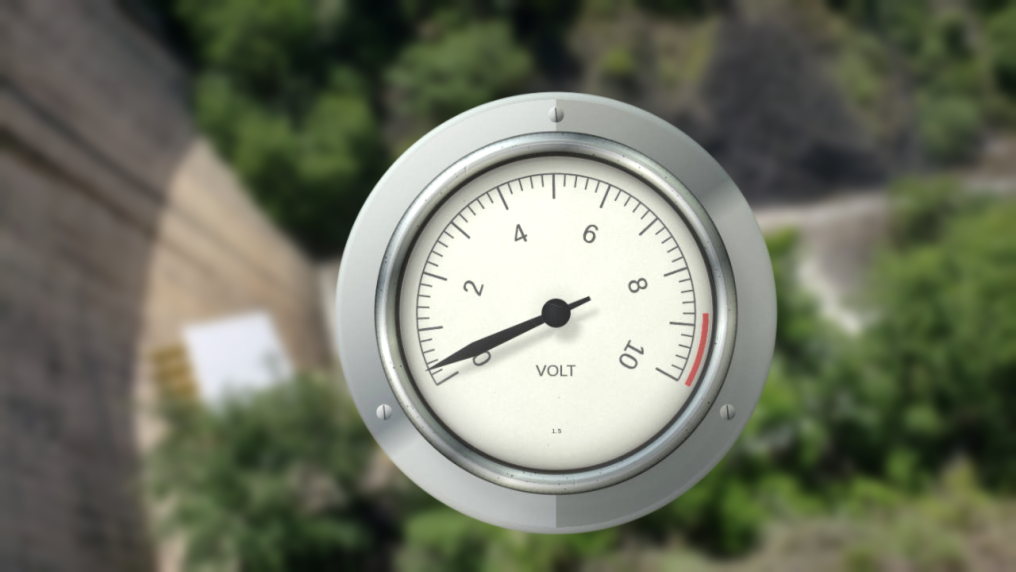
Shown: {"value": 0.3, "unit": "V"}
